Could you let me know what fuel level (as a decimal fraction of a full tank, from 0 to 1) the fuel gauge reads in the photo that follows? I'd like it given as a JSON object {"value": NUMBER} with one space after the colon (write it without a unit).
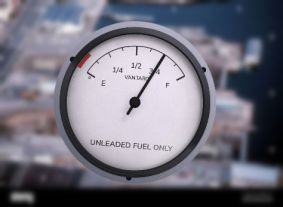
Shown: {"value": 0.75}
